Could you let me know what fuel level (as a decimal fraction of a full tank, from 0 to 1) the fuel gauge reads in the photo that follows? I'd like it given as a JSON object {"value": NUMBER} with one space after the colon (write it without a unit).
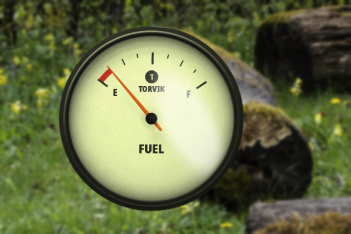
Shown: {"value": 0.125}
